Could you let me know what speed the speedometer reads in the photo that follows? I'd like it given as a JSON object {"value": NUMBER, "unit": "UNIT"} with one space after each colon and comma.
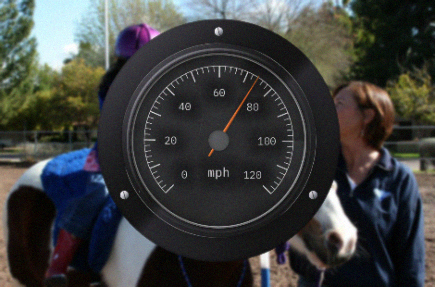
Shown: {"value": 74, "unit": "mph"}
